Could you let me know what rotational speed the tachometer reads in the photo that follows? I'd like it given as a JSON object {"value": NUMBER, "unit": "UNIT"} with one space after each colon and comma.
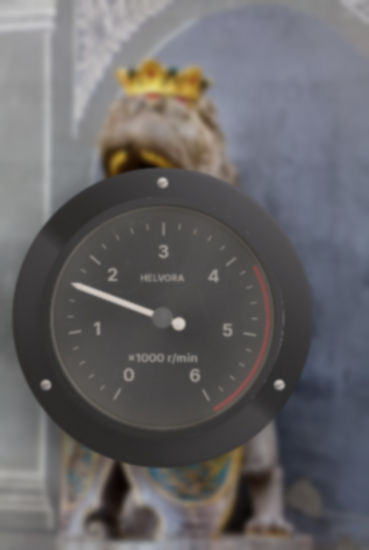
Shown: {"value": 1600, "unit": "rpm"}
